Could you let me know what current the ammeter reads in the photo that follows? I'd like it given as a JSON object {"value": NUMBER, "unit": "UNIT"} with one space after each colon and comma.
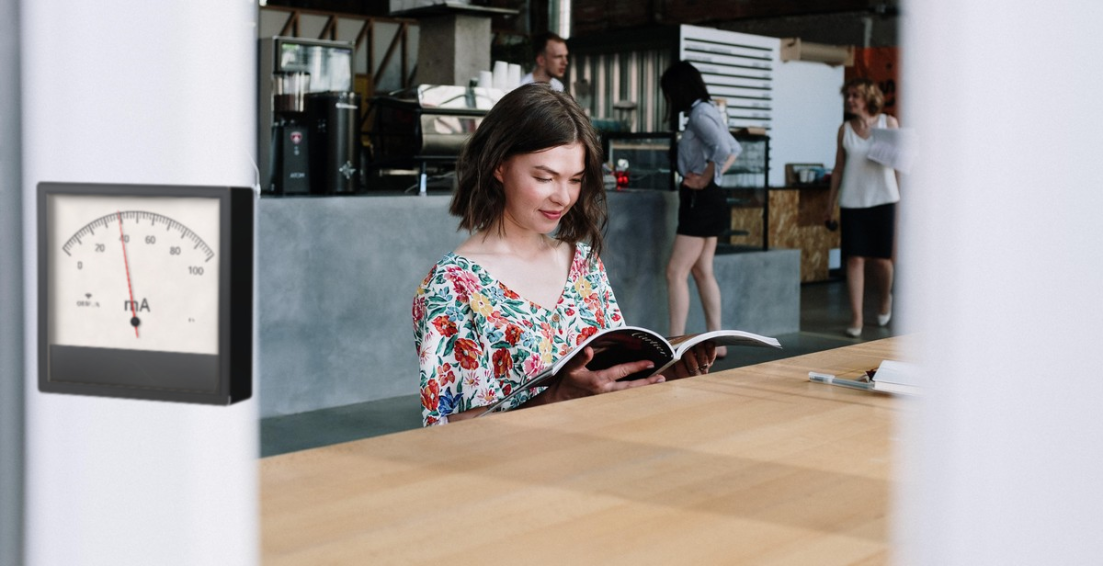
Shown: {"value": 40, "unit": "mA"}
